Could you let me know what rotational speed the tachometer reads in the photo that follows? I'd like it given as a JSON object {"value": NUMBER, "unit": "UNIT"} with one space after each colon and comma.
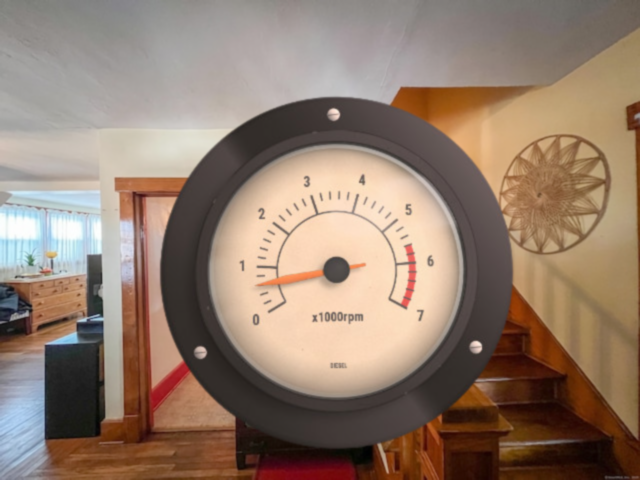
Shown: {"value": 600, "unit": "rpm"}
